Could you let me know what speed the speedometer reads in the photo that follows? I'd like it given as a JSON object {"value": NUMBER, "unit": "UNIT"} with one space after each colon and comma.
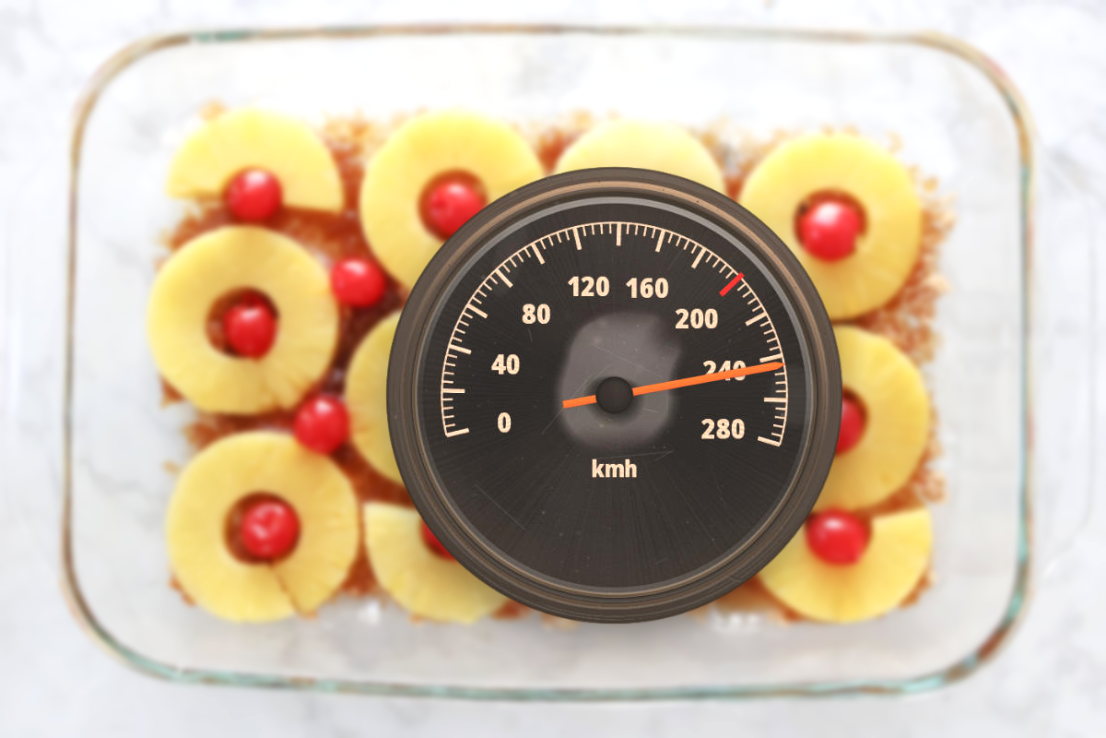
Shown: {"value": 244, "unit": "km/h"}
